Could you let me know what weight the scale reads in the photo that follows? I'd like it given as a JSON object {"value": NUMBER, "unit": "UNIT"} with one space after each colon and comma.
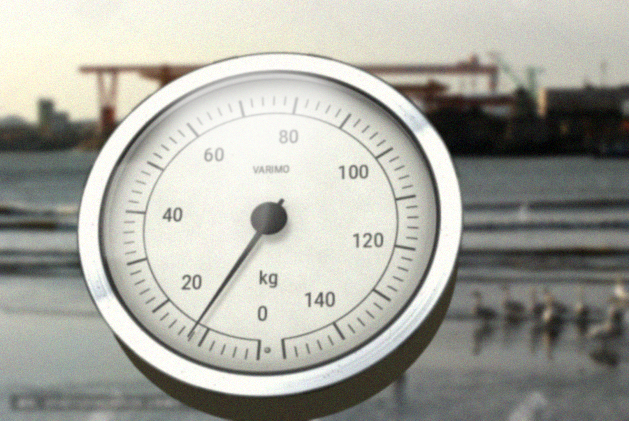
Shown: {"value": 12, "unit": "kg"}
